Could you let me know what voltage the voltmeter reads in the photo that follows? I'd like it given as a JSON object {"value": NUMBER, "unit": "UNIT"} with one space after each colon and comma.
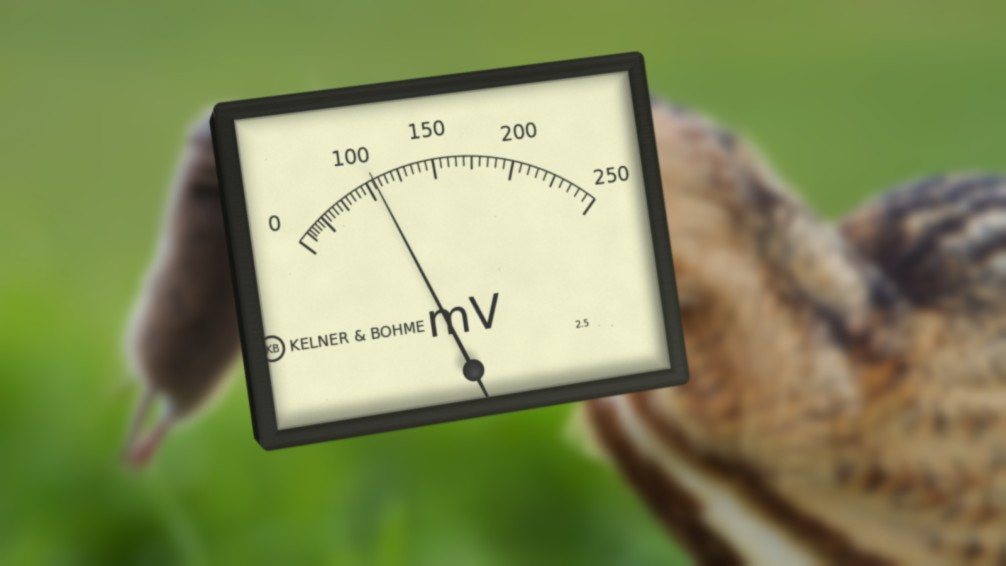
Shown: {"value": 105, "unit": "mV"}
